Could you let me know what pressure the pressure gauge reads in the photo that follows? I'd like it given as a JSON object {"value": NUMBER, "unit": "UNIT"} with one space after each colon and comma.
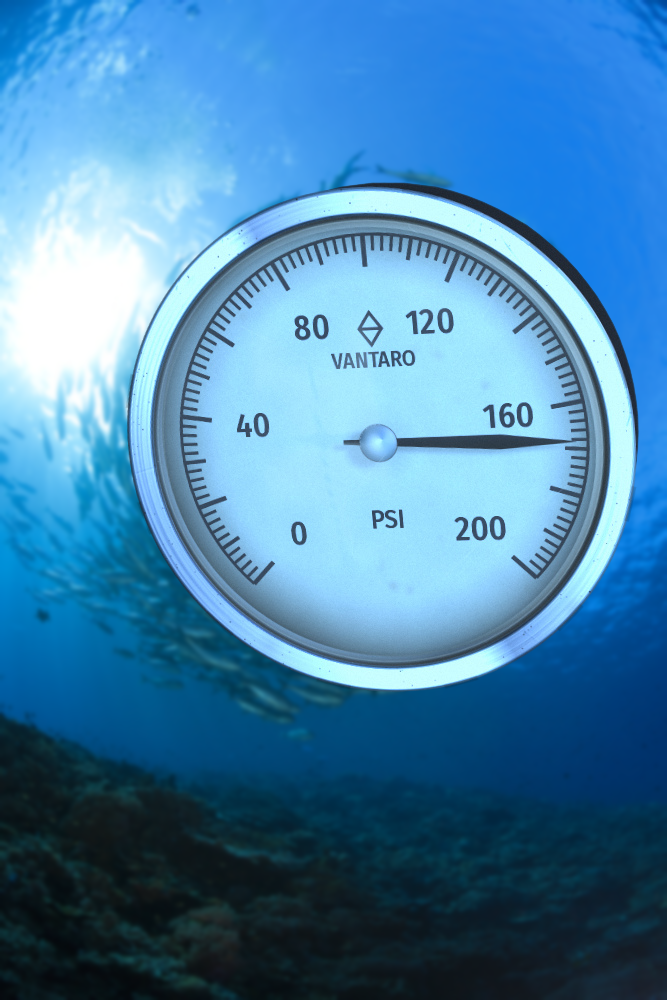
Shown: {"value": 168, "unit": "psi"}
